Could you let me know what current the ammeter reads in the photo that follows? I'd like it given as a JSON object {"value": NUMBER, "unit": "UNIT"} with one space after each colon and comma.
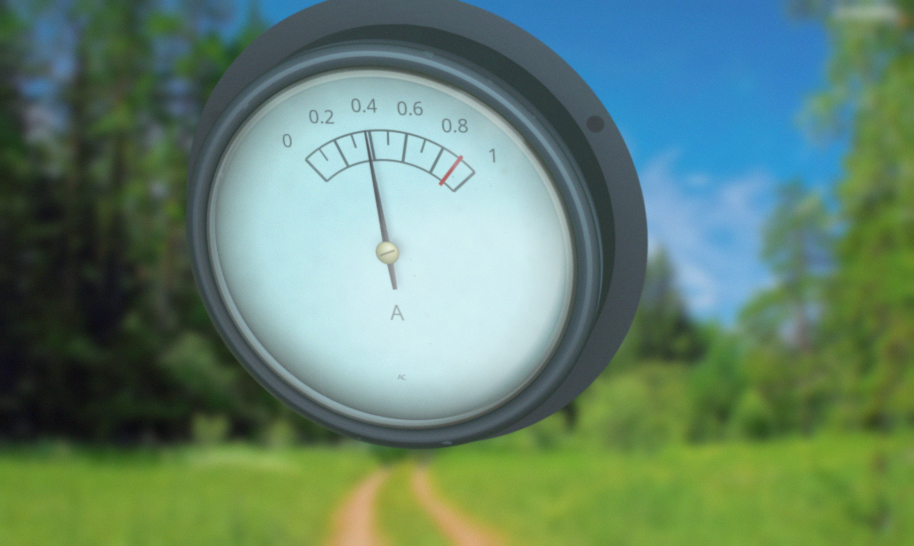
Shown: {"value": 0.4, "unit": "A"}
